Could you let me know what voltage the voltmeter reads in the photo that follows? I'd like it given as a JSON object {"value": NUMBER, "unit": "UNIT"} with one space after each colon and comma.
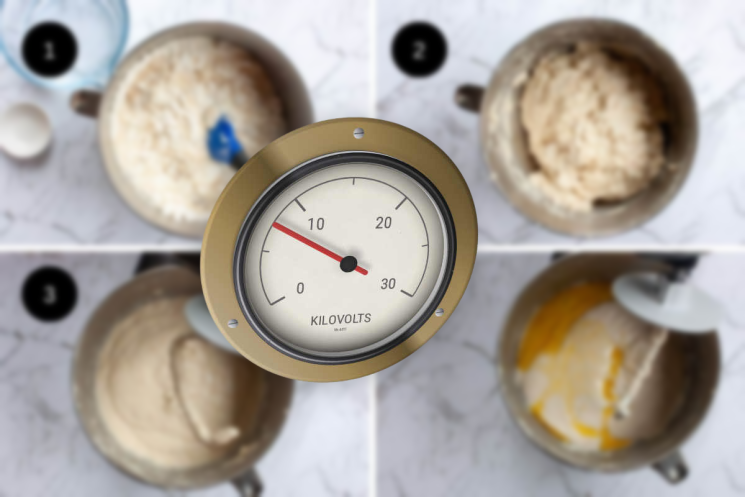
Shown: {"value": 7.5, "unit": "kV"}
